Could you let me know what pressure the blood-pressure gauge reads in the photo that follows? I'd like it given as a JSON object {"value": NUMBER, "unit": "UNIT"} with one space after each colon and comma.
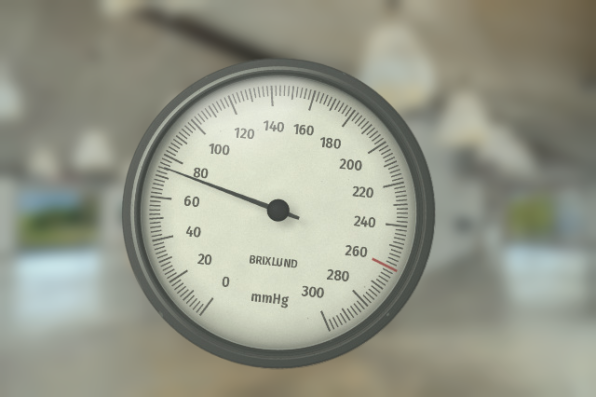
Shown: {"value": 74, "unit": "mmHg"}
